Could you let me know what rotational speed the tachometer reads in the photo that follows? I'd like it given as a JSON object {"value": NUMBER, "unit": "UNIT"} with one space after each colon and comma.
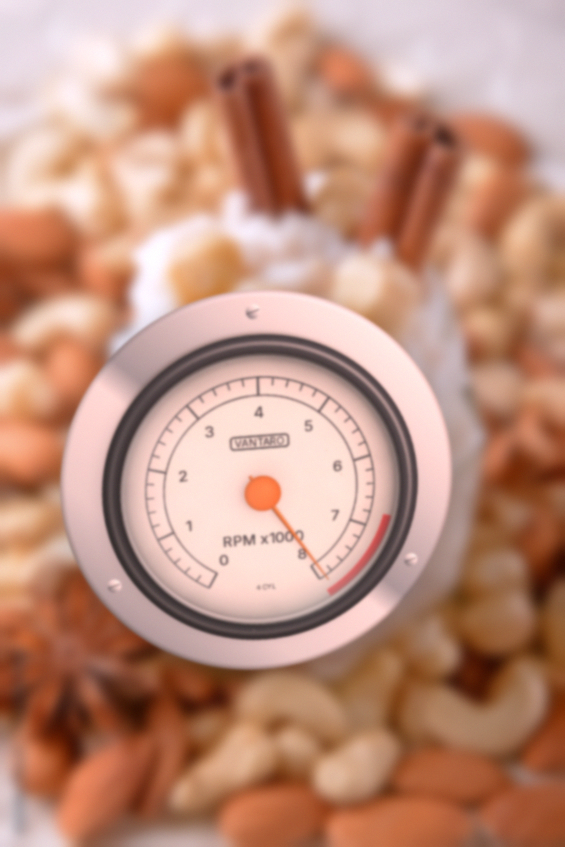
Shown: {"value": 7900, "unit": "rpm"}
